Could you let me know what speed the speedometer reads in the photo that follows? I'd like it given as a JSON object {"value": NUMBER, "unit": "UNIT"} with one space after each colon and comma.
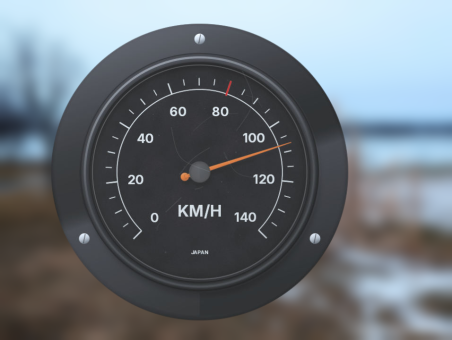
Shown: {"value": 107.5, "unit": "km/h"}
